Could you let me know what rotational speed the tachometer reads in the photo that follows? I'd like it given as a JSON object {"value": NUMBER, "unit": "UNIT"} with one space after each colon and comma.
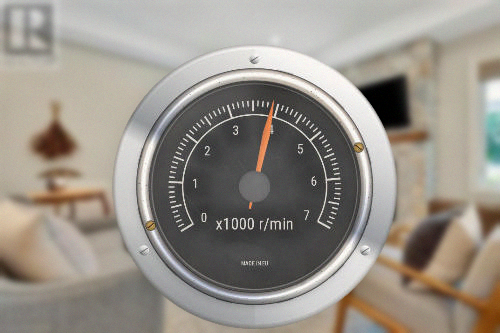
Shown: {"value": 3900, "unit": "rpm"}
